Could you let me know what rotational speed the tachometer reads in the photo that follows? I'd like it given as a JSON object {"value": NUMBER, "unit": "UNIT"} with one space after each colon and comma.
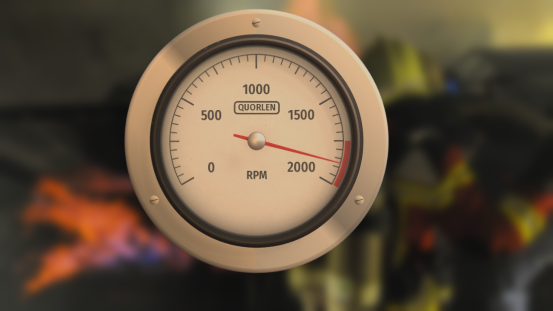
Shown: {"value": 1875, "unit": "rpm"}
